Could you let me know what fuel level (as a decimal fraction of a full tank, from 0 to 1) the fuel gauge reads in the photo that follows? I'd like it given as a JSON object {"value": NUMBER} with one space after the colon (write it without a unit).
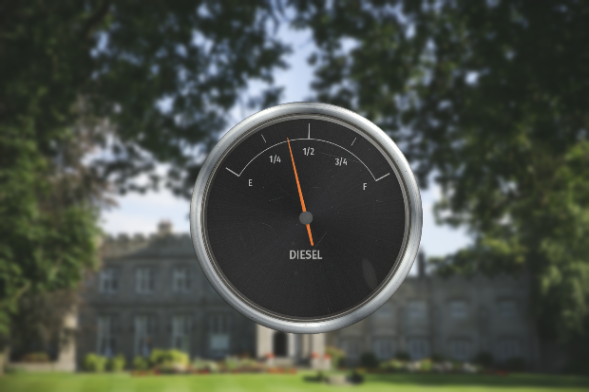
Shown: {"value": 0.375}
